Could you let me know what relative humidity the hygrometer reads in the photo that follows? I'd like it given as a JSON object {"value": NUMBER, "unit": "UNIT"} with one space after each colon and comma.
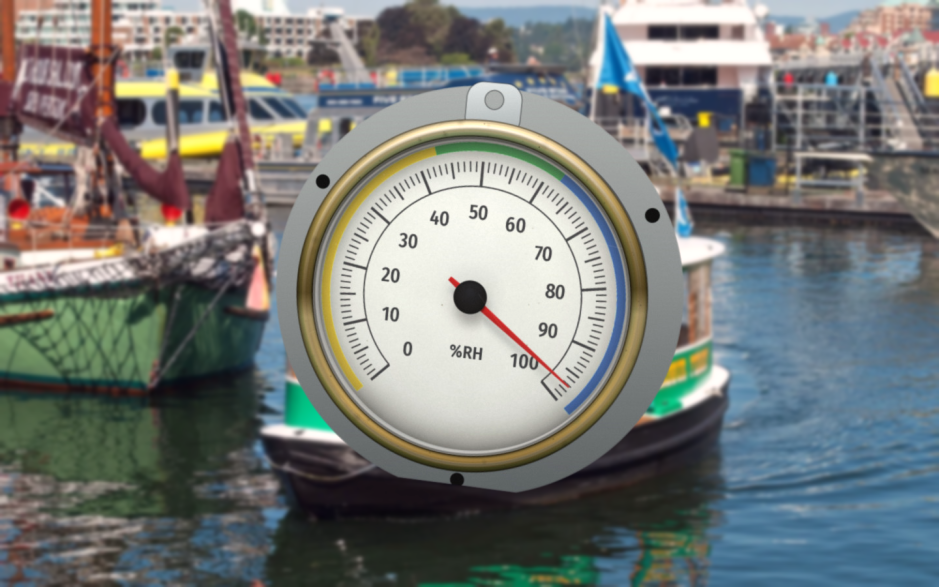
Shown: {"value": 97, "unit": "%"}
